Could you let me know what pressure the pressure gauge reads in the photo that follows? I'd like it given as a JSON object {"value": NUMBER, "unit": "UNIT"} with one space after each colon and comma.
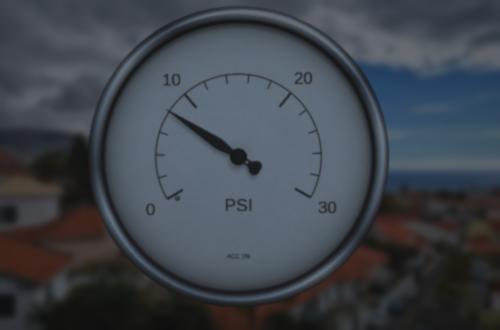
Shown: {"value": 8, "unit": "psi"}
